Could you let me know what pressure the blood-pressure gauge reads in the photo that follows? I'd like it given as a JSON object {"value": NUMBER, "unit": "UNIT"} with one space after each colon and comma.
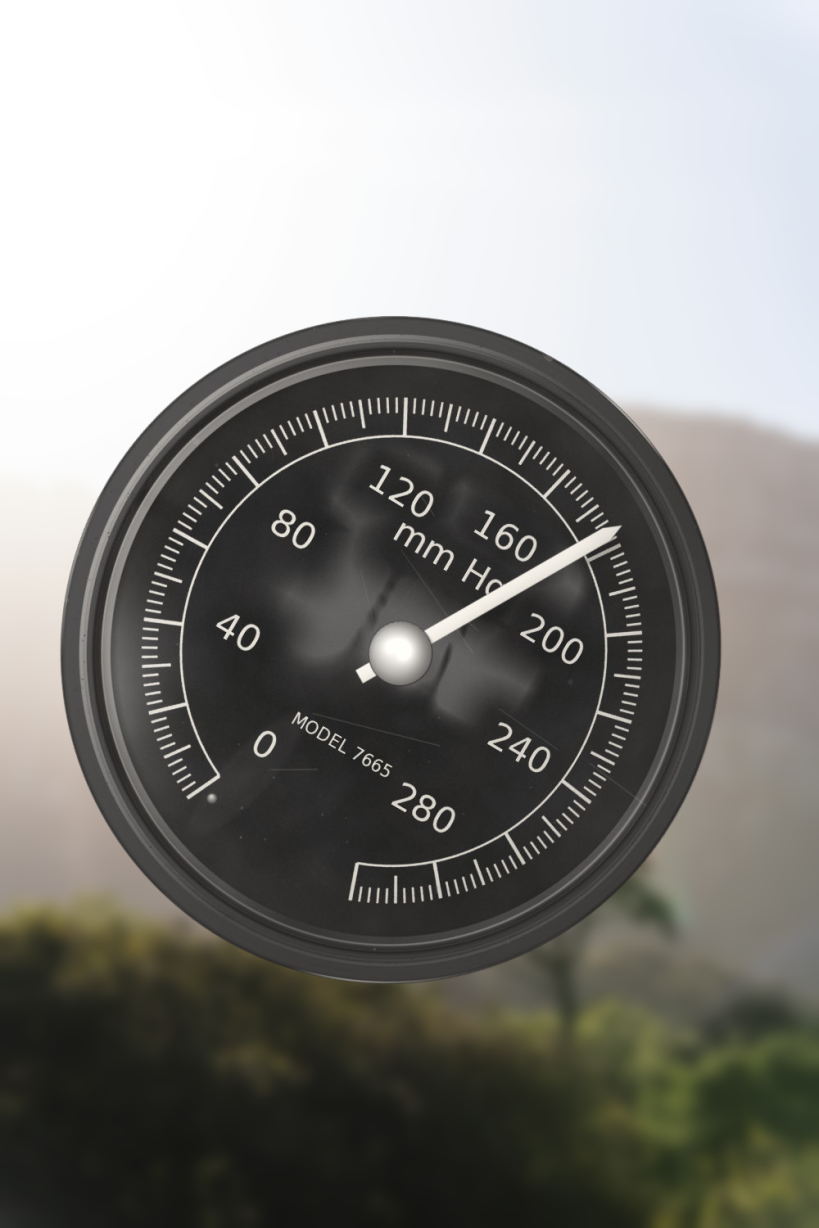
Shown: {"value": 176, "unit": "mmHg"}
